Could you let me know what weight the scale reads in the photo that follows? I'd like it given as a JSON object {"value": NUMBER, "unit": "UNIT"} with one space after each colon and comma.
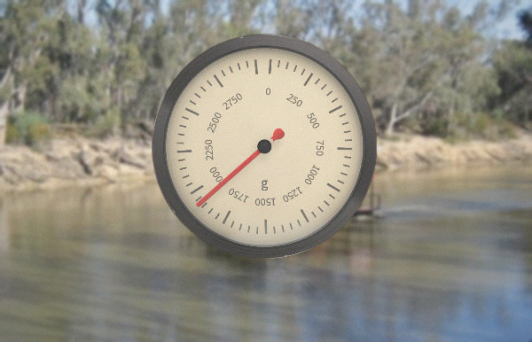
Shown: {"value": 1925, "unit": "g"}
